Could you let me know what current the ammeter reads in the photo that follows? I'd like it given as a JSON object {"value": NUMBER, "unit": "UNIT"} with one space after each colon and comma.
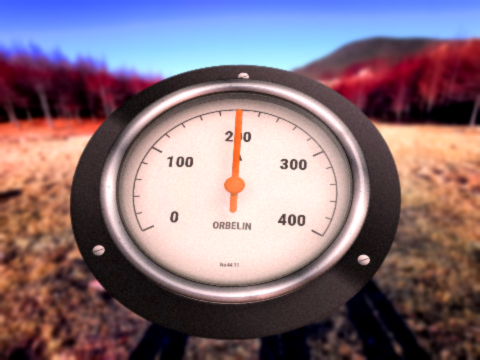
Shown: {"value": 200, "unit": "A"}
